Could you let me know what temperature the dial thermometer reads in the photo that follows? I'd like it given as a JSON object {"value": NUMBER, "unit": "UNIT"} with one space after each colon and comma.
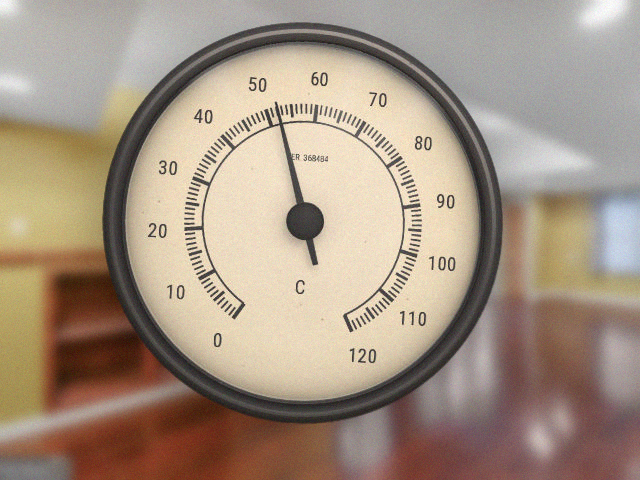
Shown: {"value": 52, "unit": "°C"}
